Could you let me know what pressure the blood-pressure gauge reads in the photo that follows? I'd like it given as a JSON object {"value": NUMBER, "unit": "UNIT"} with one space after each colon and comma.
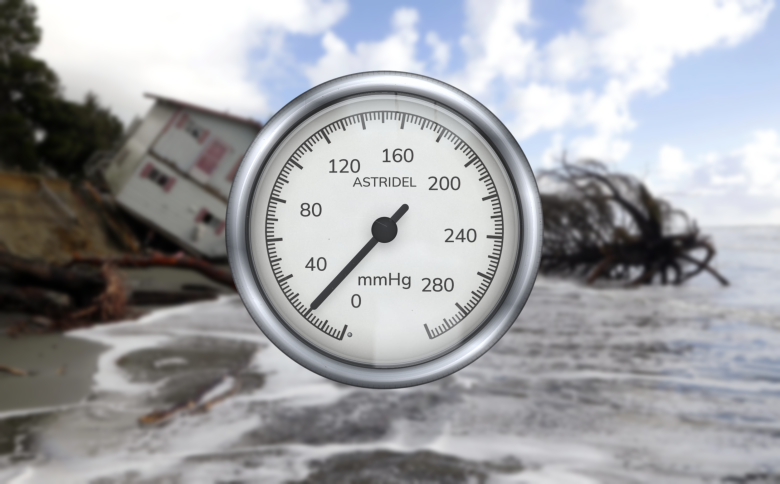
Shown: {"value": 20, "unit": "mmHg"}
